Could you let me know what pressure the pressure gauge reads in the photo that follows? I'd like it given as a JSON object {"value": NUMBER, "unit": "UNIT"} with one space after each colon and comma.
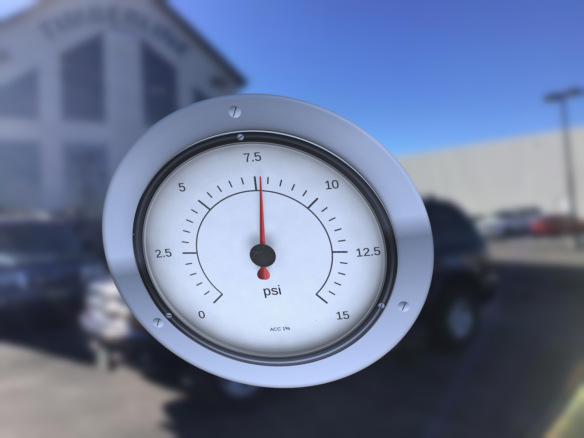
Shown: {"value": 7.75, "unit": "psi"}
